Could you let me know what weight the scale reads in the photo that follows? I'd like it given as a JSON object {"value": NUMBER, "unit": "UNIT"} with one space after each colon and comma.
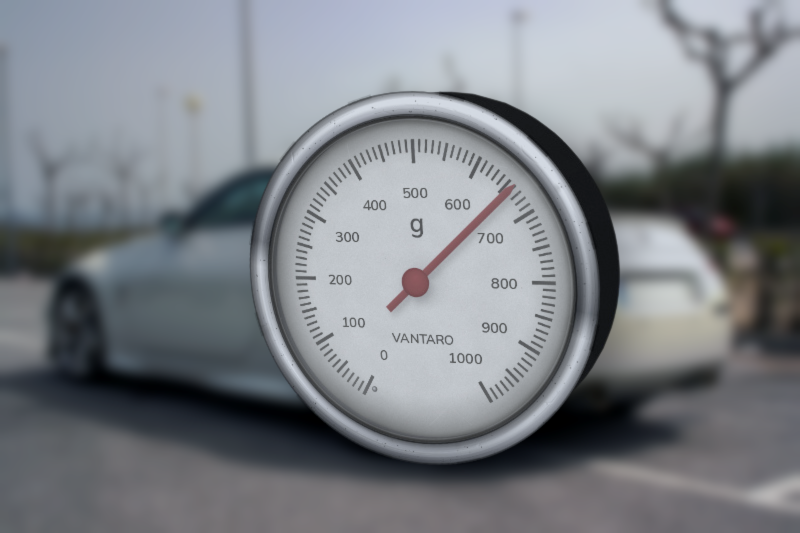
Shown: {"value": 660, "unit": "g"}
